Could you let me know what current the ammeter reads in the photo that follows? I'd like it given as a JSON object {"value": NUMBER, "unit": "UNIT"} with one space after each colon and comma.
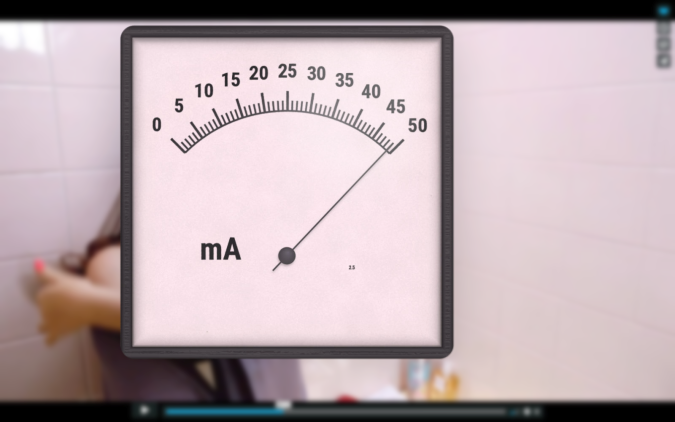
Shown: {"value": 49, "unit": "mA"}
